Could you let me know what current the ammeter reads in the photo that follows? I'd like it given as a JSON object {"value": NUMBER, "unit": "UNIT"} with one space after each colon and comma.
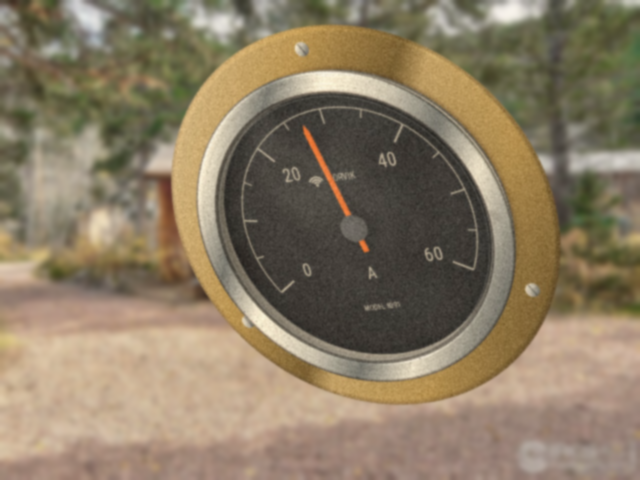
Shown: {"value": 27.5, "unit": "A"}
